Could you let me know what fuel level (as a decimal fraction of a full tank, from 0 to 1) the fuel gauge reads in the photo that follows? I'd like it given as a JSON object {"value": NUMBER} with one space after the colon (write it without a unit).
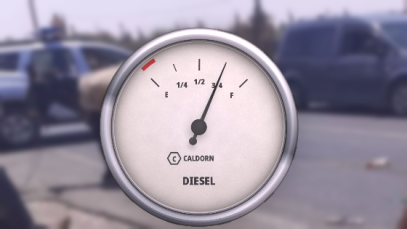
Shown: {"value": 0.75}
